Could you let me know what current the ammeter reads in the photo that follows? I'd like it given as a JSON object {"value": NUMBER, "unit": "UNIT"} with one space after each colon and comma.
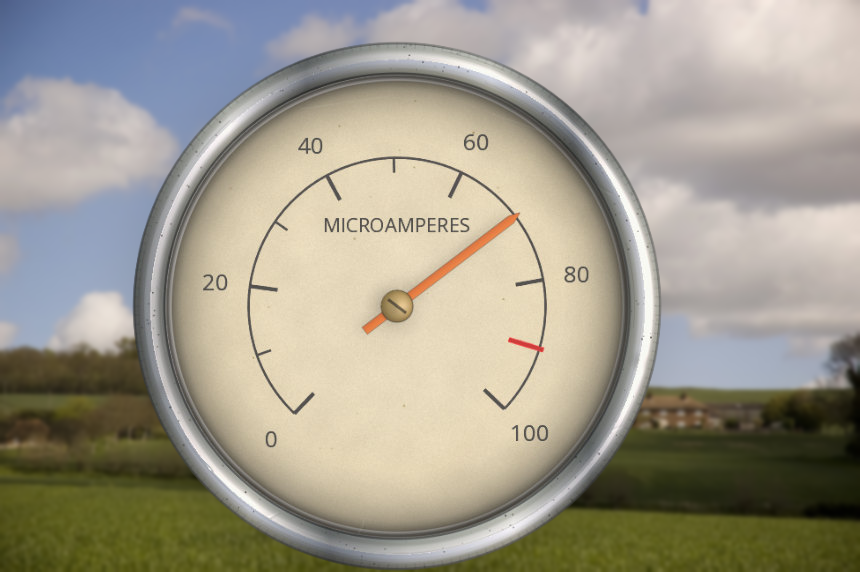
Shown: {"value": 70, "unit": "µA"}
